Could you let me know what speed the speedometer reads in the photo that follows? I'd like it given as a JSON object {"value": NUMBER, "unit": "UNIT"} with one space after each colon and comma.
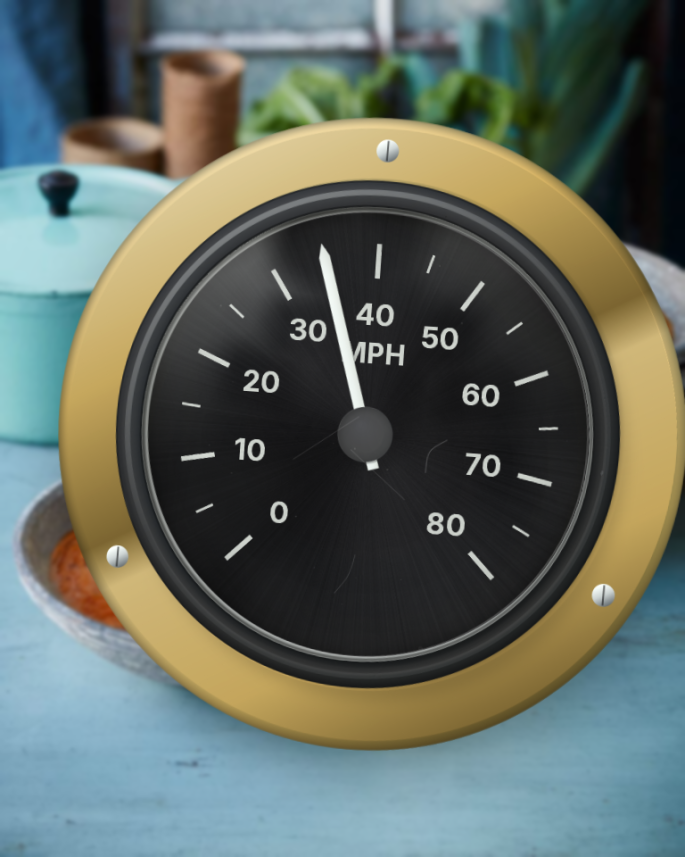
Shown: {"value": 35, "unit": "mph"}
